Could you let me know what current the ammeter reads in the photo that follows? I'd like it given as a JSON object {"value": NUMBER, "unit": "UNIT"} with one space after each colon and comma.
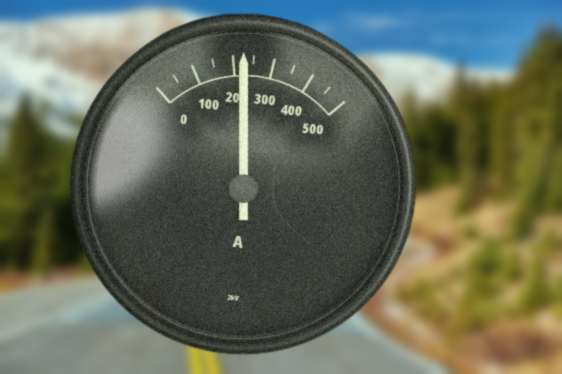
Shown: {"value": 225, "unit": "A"}
